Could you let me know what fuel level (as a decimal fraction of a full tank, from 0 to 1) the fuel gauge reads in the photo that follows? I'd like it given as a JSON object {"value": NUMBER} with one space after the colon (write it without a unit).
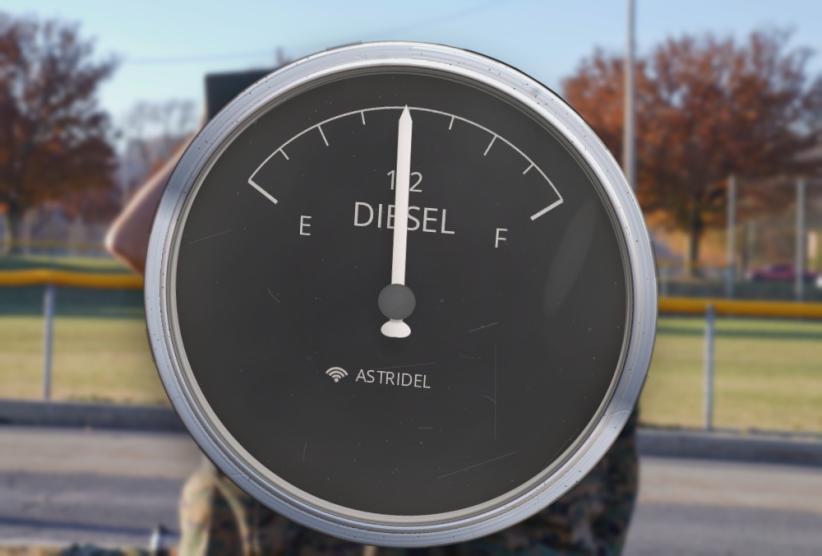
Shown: {"value": 0.5}
